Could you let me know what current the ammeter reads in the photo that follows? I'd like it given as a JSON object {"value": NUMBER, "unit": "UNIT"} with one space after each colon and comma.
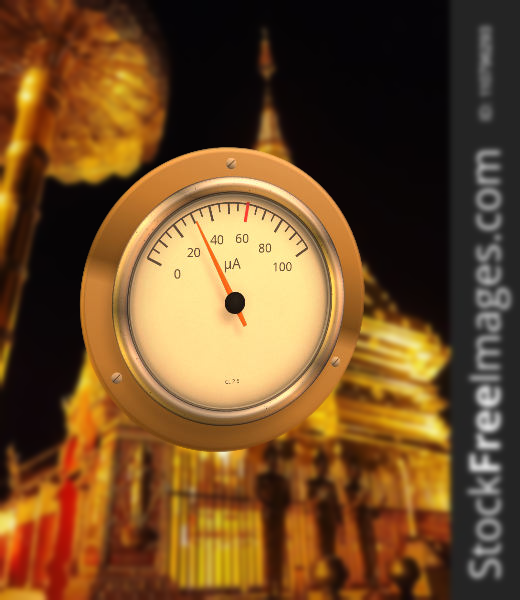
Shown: {"value": 30, "unit": "µA"}
